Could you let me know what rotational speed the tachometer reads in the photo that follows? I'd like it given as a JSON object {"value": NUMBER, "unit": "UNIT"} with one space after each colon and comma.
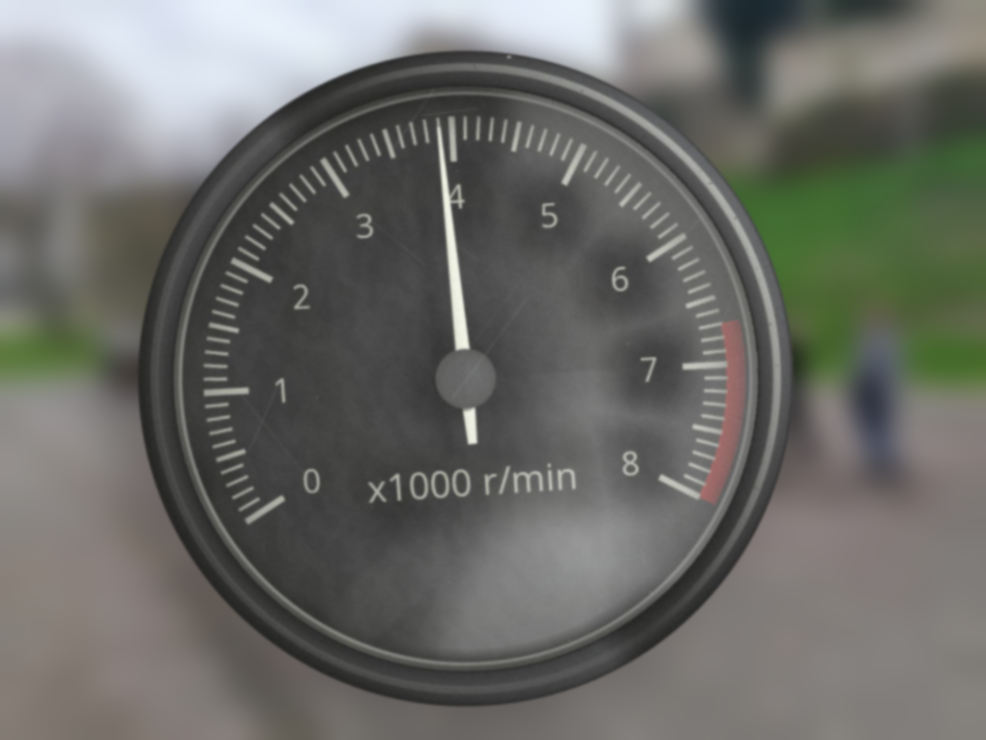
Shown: {"value": 3900, "unit": "rpm"}
